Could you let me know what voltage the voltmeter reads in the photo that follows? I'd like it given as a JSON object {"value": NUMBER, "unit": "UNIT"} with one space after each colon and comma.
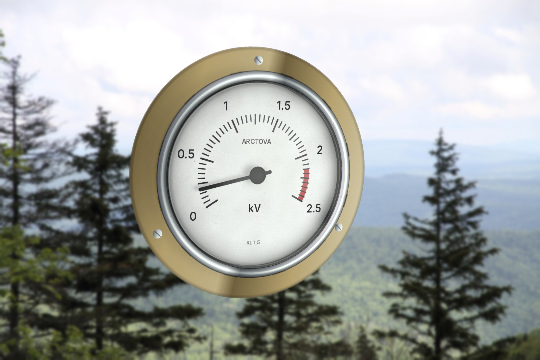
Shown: {"value": 0.2, "unit": "kV"}
